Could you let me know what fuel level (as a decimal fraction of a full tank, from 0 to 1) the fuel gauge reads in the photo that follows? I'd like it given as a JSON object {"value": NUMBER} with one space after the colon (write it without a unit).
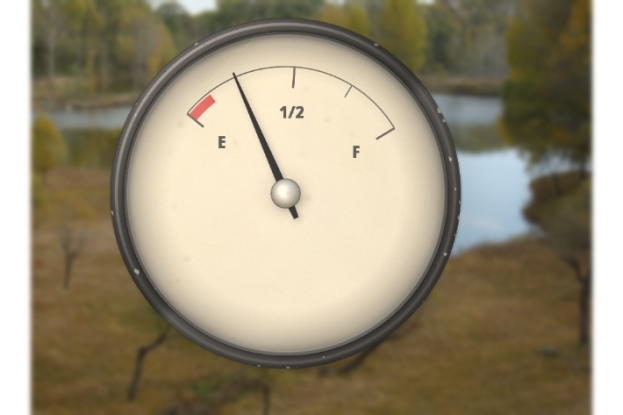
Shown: {"value": 0.25}
